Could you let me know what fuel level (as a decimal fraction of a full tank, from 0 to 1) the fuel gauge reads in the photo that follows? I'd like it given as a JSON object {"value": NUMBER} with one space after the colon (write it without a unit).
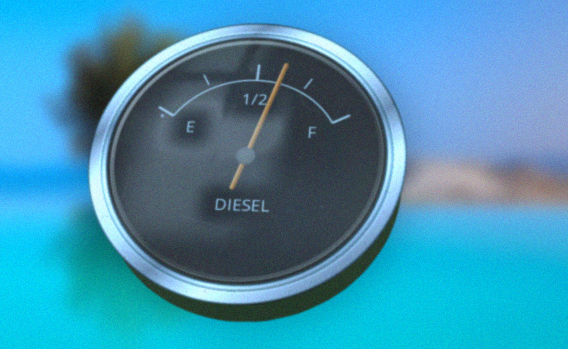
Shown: {"value": 0.625}
